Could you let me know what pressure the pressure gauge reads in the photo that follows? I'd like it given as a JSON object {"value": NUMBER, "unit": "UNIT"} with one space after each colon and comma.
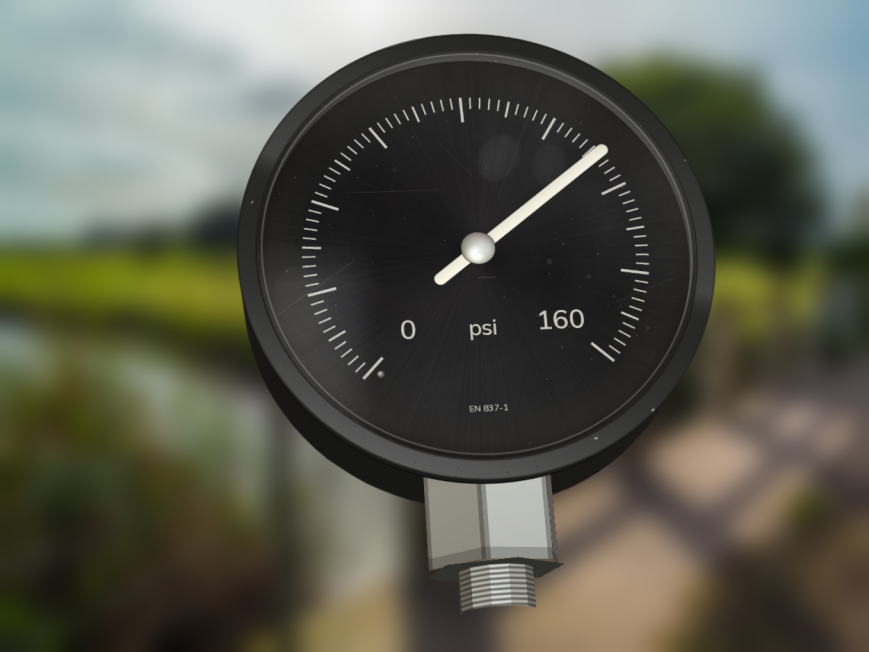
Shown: {"value": 112, "unit": "psi"}
